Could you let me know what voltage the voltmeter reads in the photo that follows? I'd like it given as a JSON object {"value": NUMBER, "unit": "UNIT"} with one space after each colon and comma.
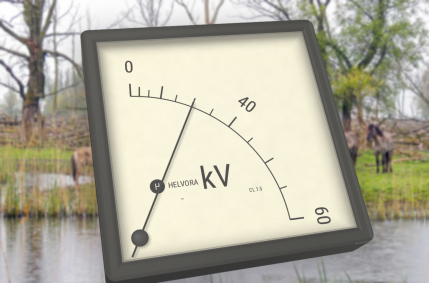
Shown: {"value": 30, "unit": "kV"}
